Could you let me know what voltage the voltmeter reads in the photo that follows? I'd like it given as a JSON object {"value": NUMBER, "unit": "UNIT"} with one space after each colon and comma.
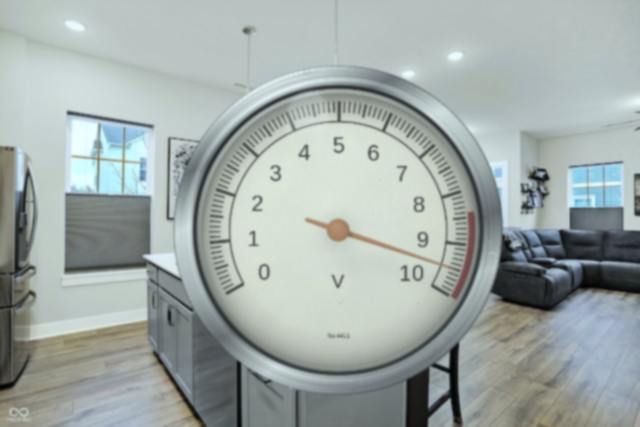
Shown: {"value": 9.5, "unit": "V"}
